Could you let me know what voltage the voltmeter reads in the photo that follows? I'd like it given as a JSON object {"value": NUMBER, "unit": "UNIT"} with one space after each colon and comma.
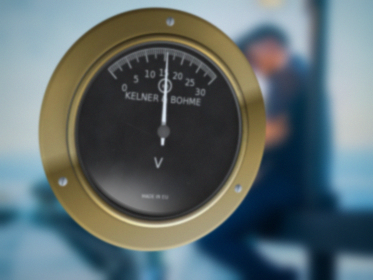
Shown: {"value": 15, "unit": "V"}
